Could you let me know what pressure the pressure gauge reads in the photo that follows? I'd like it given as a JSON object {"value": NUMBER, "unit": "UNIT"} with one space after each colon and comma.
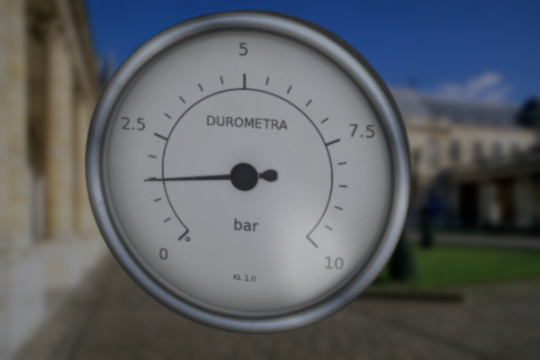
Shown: {"value": 1.5, "unit": "bar"}
